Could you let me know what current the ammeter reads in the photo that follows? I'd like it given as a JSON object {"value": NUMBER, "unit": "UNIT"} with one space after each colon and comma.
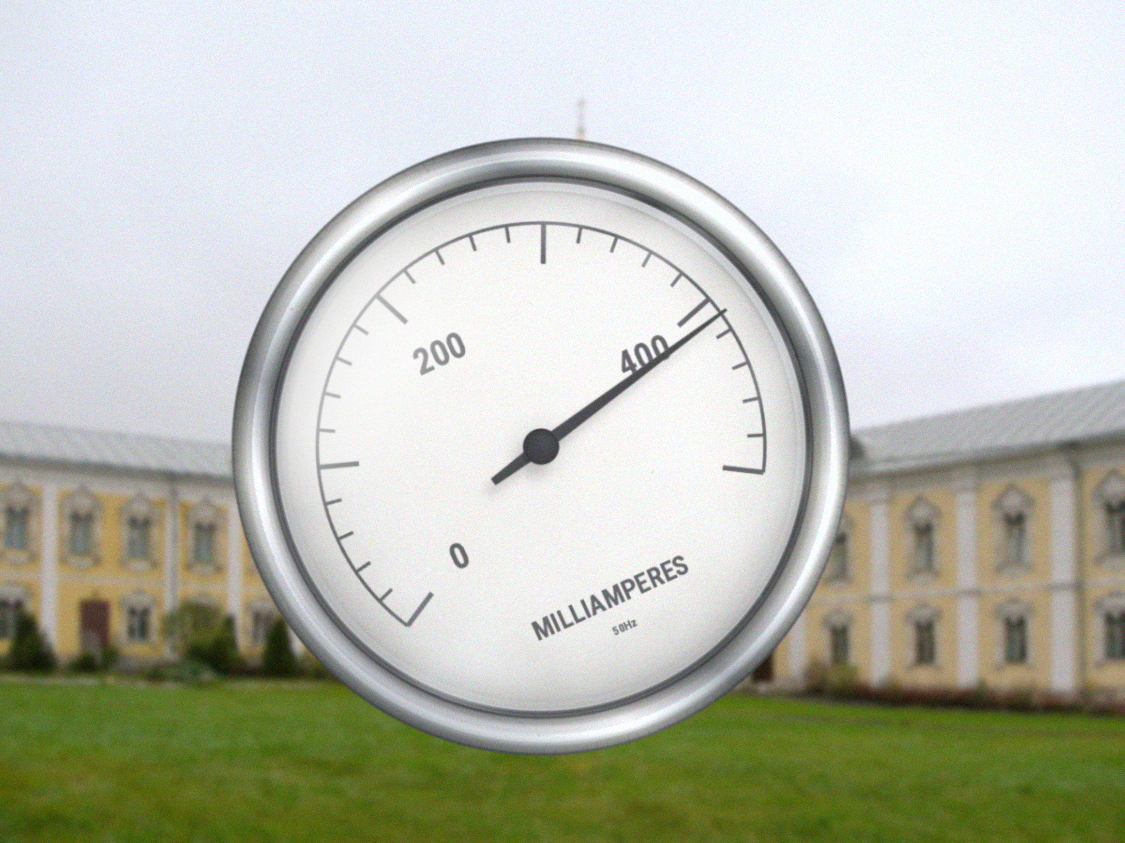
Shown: {"value": 410, "unit": "mA"}
